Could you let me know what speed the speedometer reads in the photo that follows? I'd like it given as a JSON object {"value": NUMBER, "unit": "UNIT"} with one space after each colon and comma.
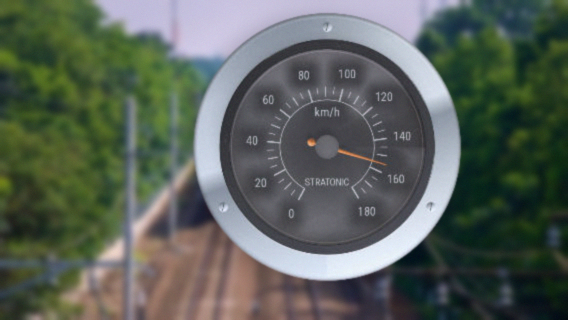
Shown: {"value": 155, "unit": "km/h"}
